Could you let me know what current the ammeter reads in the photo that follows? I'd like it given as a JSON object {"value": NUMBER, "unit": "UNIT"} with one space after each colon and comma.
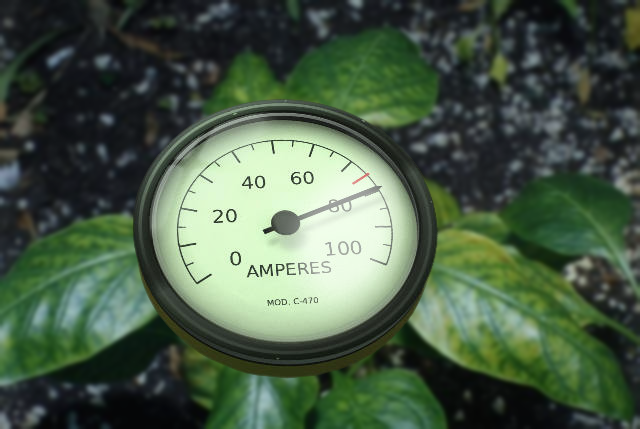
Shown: {"value": 80, "unit": "A"}
